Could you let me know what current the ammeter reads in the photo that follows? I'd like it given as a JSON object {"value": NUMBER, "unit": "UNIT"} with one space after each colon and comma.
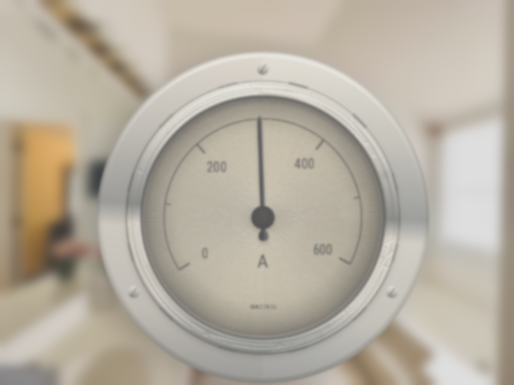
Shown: {"value": 300, "unit": "A"}
